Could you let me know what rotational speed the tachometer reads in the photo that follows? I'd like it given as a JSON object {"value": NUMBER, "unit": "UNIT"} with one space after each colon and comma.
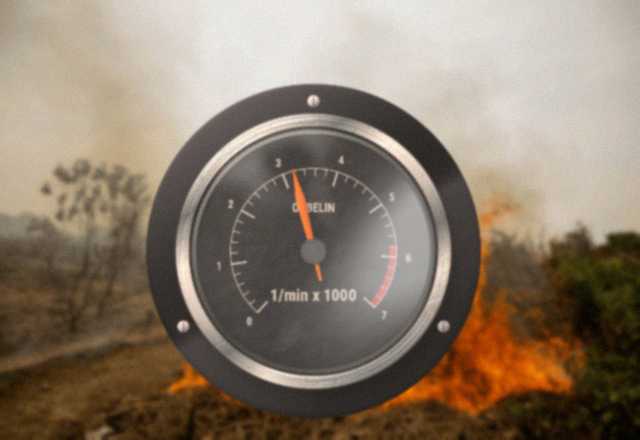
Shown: {"value": 3200, "unit": "rpm"}
